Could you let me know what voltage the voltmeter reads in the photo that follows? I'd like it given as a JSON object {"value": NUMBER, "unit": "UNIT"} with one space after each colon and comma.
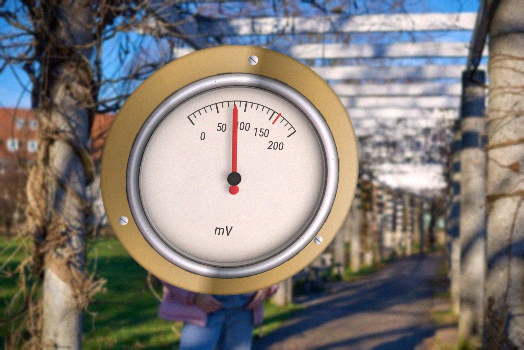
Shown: {"value": 80, "unit": "mV"}
